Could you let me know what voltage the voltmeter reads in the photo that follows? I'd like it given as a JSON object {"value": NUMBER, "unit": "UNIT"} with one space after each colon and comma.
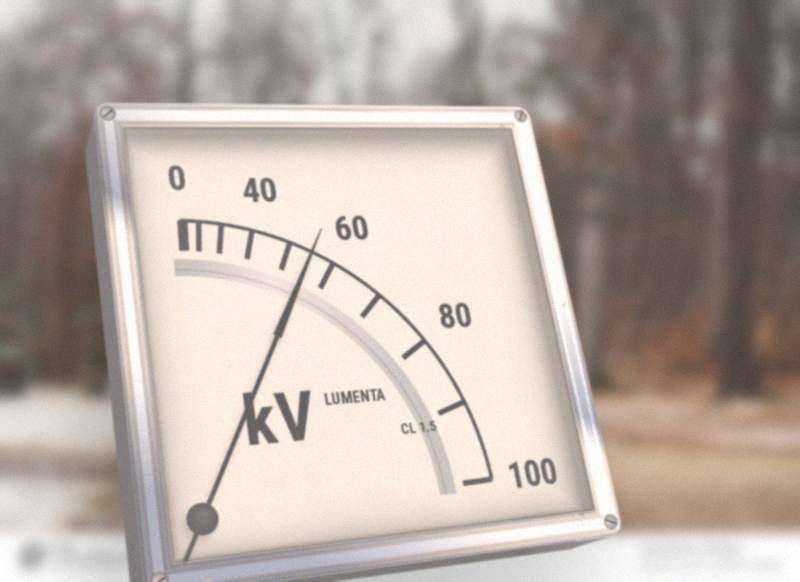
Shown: {"value": 55, "unit": "kV"}
